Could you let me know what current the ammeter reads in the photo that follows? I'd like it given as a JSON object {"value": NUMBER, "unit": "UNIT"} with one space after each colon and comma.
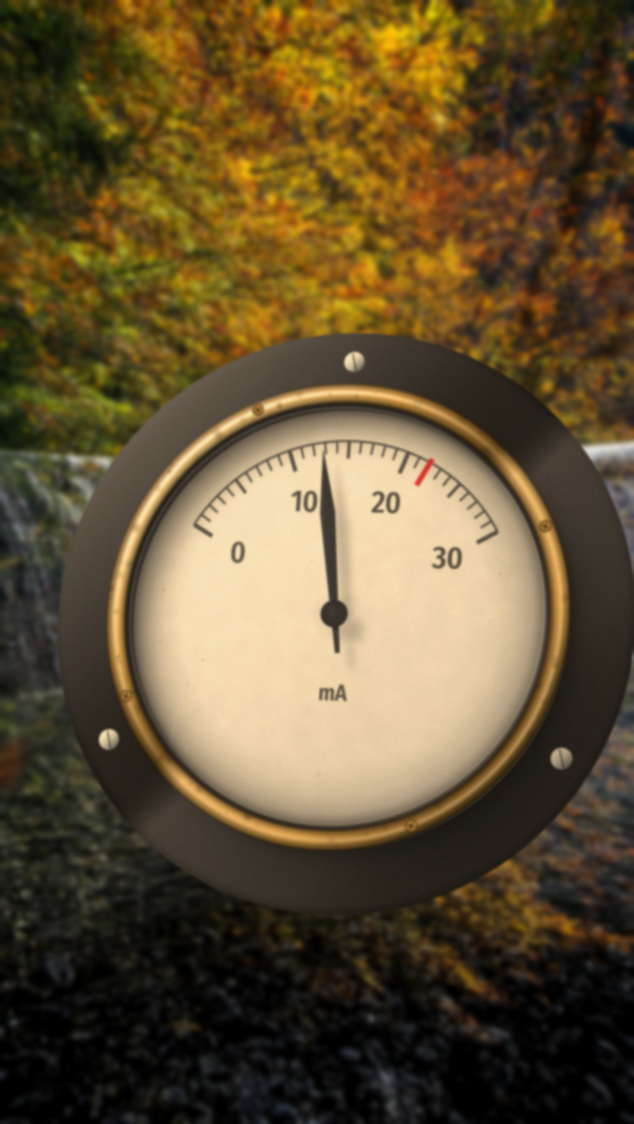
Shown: {"value": 13, "unit": "mA"}
